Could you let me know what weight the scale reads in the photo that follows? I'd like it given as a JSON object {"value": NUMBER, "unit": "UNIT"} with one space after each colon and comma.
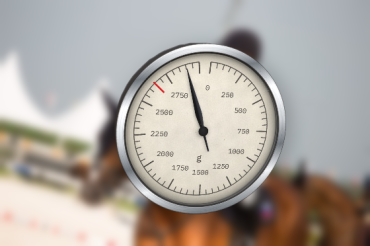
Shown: {"value": 2900, "unit": "g"}
